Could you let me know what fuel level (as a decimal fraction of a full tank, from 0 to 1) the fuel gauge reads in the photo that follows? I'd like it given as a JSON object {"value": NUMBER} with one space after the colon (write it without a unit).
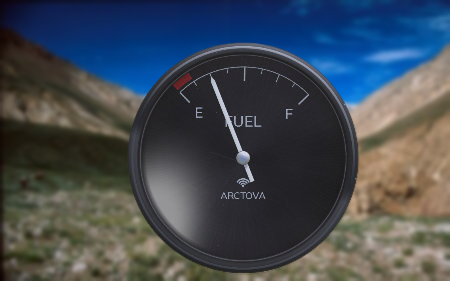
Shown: {"value": 0.25}
